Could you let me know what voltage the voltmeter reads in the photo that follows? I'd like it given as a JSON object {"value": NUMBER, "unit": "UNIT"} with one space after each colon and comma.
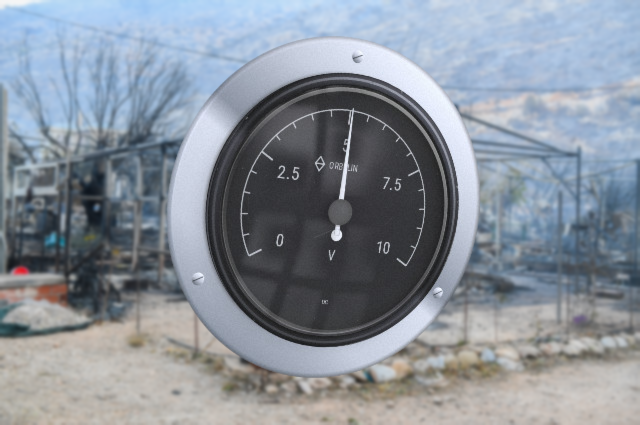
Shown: {"value": 5, "unit": "V"}
